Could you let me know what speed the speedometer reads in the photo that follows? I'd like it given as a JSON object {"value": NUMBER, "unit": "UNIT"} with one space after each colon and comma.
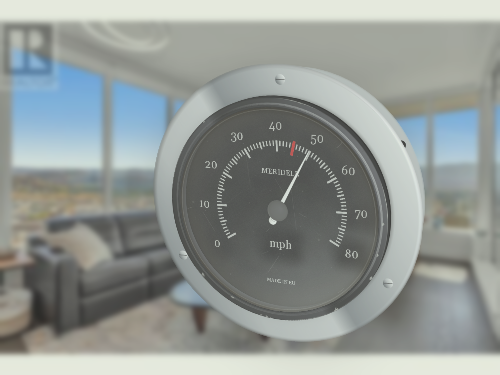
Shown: {"value": 50, "unit": "mph"}
